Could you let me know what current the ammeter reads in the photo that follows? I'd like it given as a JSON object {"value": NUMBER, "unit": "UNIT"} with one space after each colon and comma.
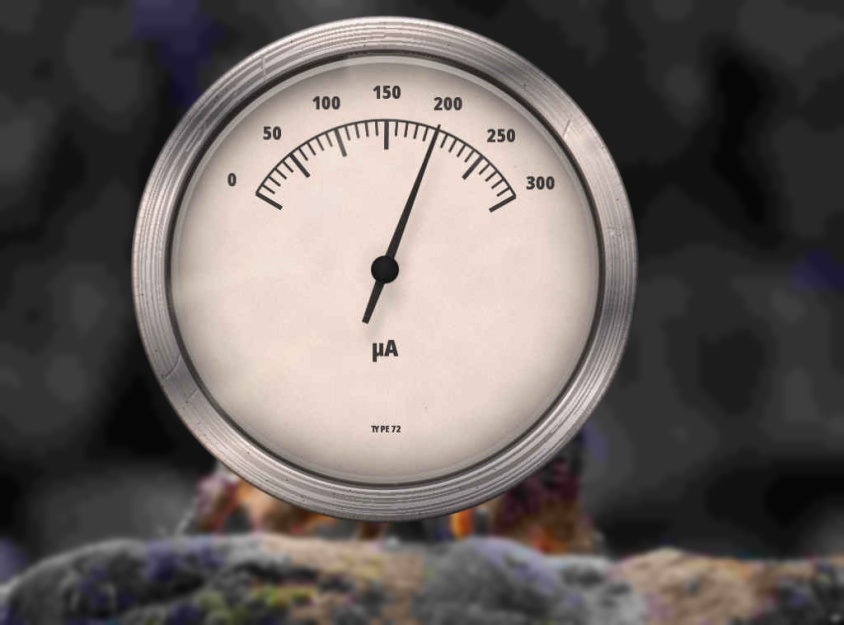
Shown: {"value": 200, "unit": "µA"}
